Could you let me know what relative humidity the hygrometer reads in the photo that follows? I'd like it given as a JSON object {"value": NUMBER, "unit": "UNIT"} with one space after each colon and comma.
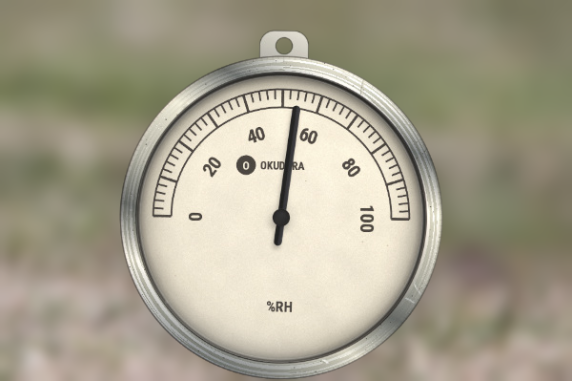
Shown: {"value": 54, "unit": "%"}
